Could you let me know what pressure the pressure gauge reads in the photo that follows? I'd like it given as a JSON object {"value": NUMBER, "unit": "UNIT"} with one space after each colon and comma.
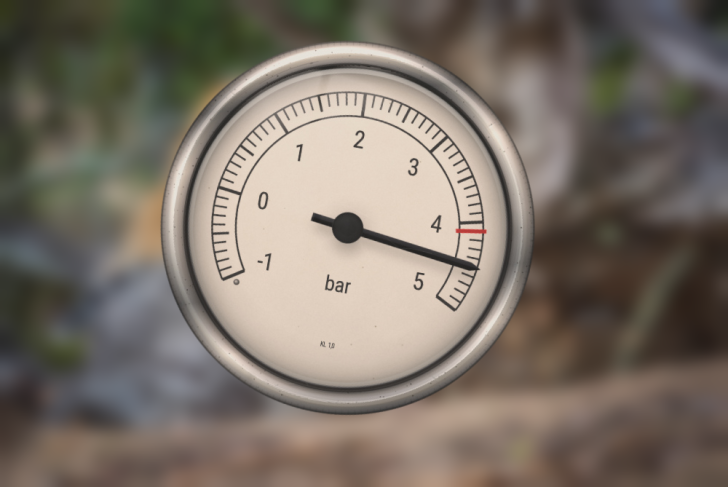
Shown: {"value": 4.5, "unit": "bar"}
